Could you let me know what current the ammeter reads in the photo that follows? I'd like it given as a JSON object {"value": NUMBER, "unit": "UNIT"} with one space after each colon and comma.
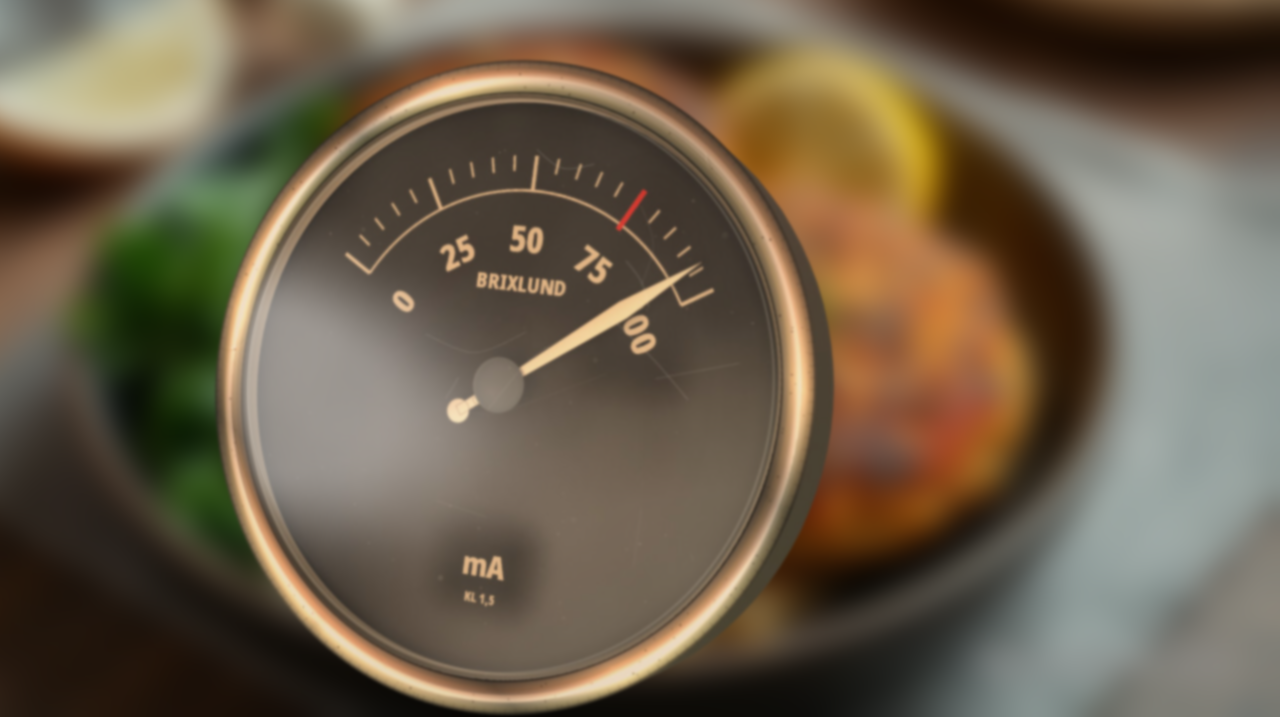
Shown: {"value": 95, "unit": "mA"}
